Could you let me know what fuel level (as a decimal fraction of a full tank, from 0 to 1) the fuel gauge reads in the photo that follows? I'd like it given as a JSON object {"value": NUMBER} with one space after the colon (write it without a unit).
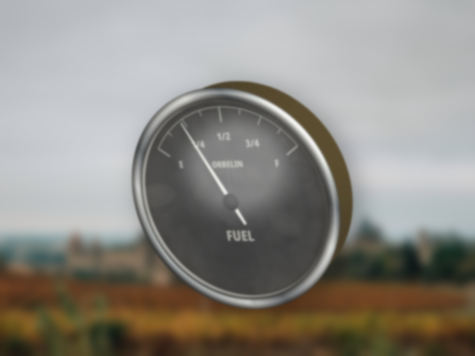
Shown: {"value": 0.25}
